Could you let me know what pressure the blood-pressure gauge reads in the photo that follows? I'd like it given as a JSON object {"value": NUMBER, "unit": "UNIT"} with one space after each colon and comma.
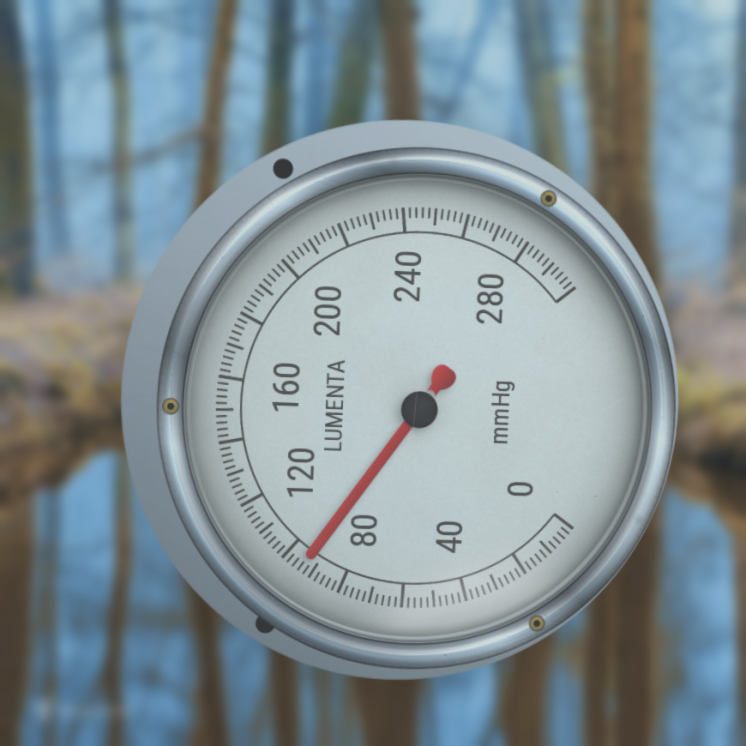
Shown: {"value": 94, "unit": "mmHg"}
